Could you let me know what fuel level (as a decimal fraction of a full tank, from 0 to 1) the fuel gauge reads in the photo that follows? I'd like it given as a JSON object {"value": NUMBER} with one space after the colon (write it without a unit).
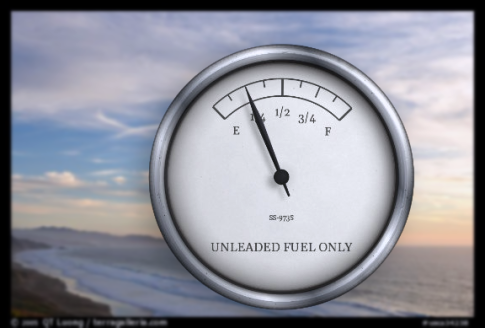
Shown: {"value": 0.25}
